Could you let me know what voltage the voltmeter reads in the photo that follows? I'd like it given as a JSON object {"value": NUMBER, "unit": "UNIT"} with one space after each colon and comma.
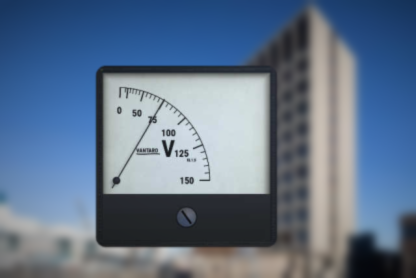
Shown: {"value": 75, "unit": "V"}
